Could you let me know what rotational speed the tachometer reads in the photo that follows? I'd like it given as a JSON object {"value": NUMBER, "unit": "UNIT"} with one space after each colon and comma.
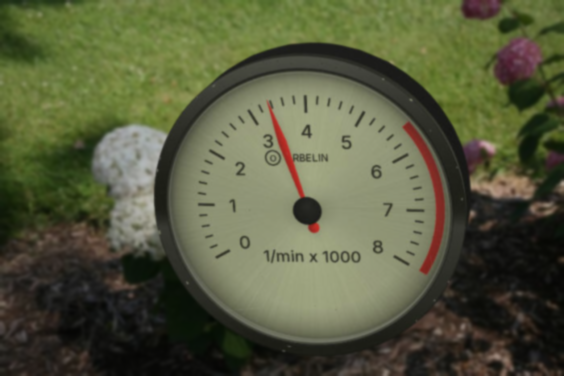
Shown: {"value": 3400, "unit": "rpm"}
